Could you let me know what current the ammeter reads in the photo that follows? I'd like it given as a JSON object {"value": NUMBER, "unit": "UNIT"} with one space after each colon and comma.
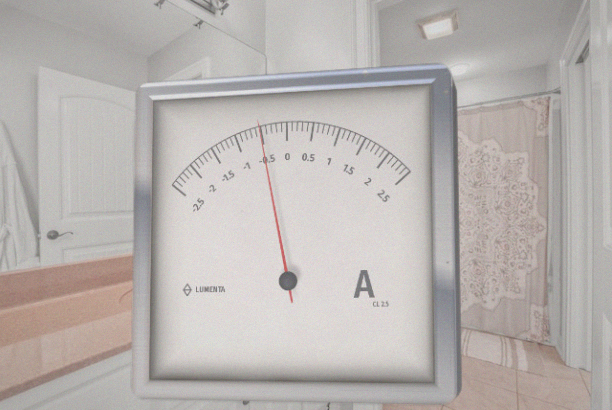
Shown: {"value": -0.5, "unit": "A"}
